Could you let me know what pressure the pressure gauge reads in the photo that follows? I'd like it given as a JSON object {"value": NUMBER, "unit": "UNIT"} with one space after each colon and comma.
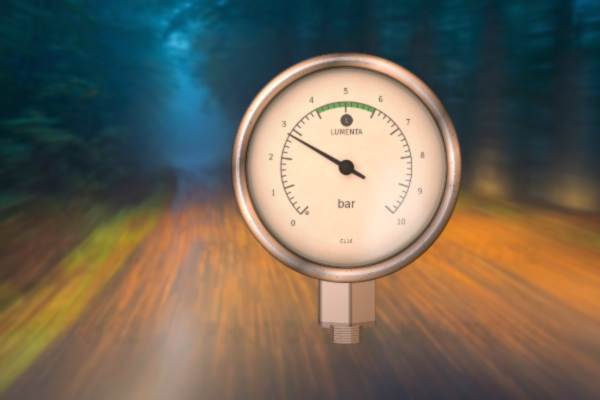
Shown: {"value": 2.8, "unit": "bar"}
